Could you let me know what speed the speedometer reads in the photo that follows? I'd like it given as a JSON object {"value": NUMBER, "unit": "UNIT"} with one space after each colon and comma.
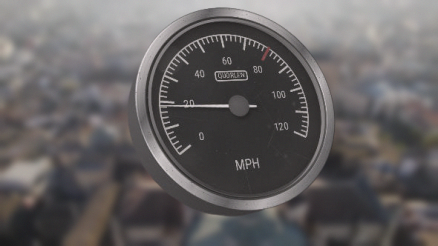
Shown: {"value": 18, "unit": "mph"}
